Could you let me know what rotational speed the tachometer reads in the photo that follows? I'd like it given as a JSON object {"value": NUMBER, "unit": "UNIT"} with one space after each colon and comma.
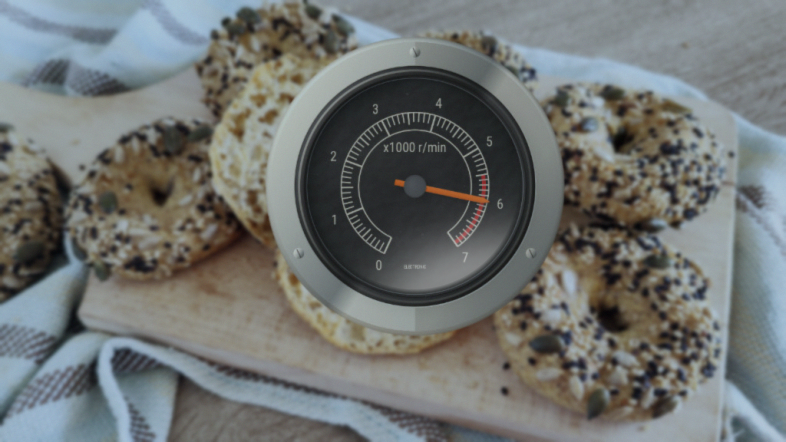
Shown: {"value": 6000, "unit": "rpm"}
